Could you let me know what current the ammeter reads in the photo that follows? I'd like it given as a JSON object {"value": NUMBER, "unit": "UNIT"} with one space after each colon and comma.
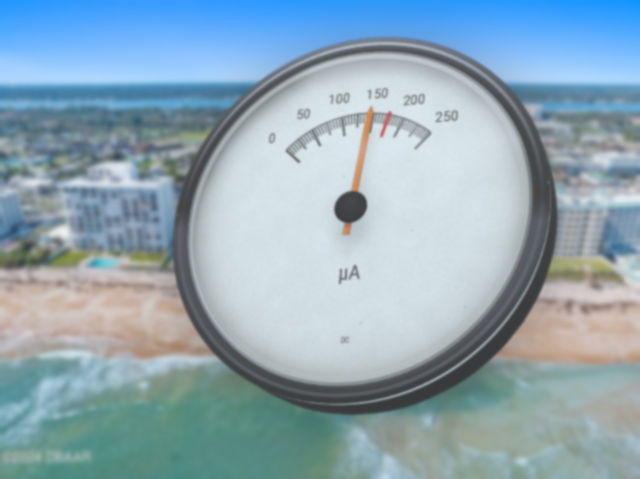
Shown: {"value": 150, "unit": "µA"}
